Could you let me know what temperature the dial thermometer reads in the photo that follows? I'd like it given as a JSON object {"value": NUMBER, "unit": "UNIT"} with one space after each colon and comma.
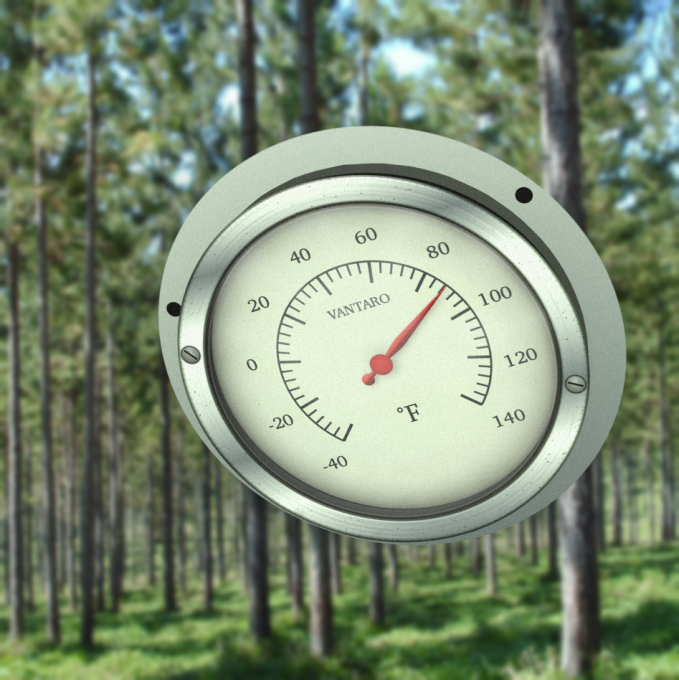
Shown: {"value": 88, "unit": "°F"}
